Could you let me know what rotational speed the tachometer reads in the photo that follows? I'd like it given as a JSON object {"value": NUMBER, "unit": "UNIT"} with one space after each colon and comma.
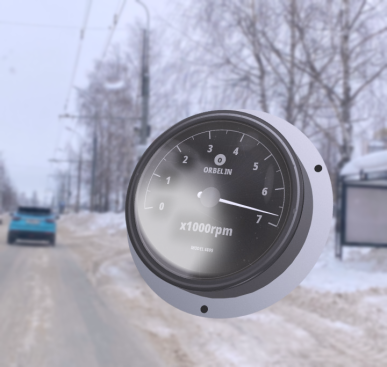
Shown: {"value": 6750, "unit": "rpm"}
